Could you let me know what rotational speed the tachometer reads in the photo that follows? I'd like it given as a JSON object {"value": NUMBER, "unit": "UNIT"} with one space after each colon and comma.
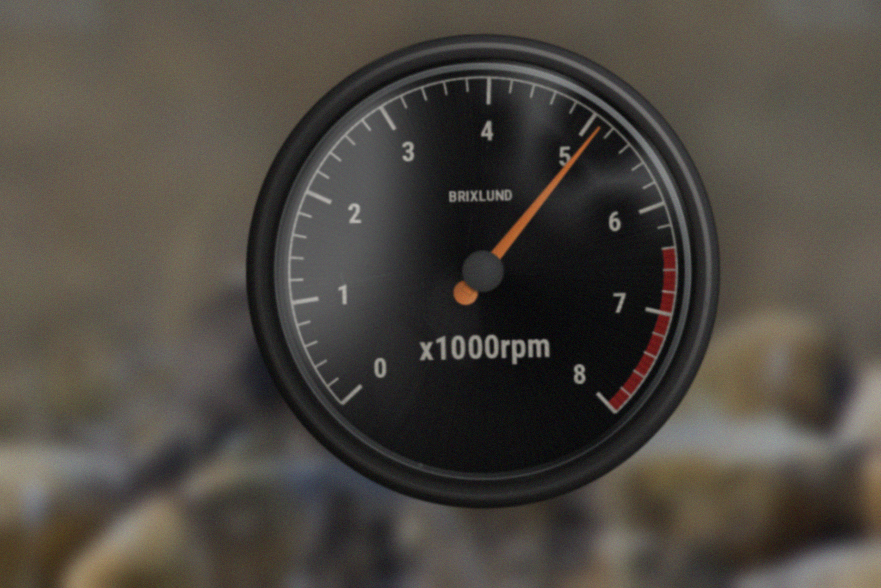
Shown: {"value": 5100, "unit": "rpm"}
